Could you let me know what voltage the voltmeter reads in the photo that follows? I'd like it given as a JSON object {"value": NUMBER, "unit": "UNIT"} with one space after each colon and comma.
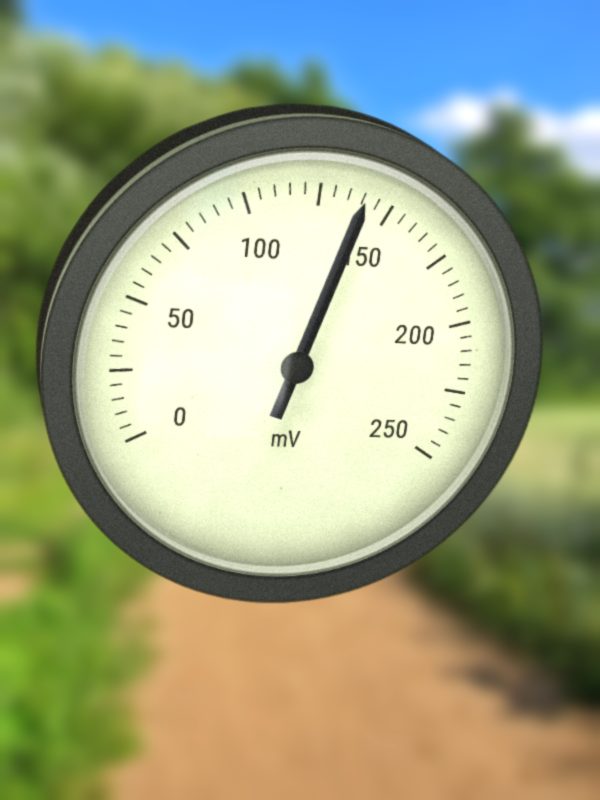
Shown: {"value": 140, "unit": "mV"}
